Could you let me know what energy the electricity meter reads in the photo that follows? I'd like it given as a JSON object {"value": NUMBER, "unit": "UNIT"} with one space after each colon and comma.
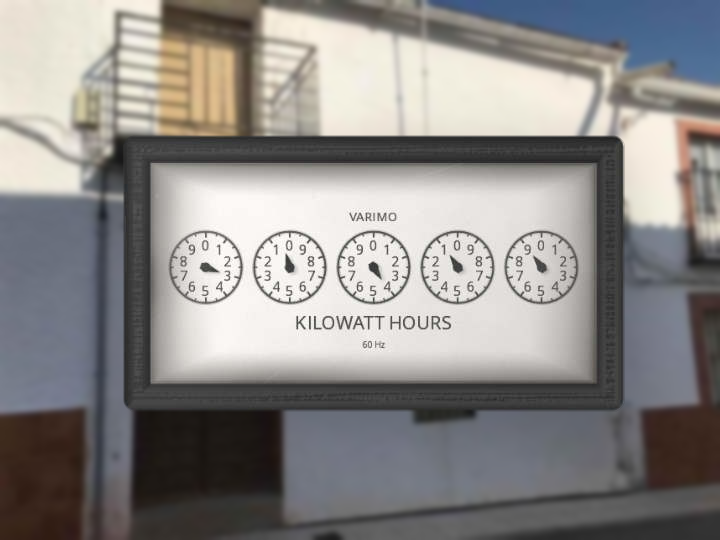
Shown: {"value": 30409, "unit": "kWh"}
